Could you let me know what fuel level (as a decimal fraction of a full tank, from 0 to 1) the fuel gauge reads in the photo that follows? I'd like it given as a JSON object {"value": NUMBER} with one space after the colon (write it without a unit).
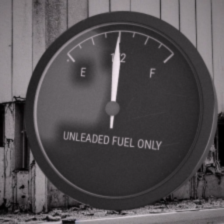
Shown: {"value": 0.5}
